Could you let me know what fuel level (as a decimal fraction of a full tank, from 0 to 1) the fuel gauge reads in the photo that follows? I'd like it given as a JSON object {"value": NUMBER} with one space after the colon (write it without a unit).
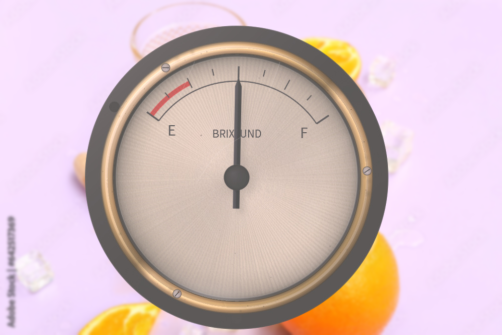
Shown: {"value": 0.5}
